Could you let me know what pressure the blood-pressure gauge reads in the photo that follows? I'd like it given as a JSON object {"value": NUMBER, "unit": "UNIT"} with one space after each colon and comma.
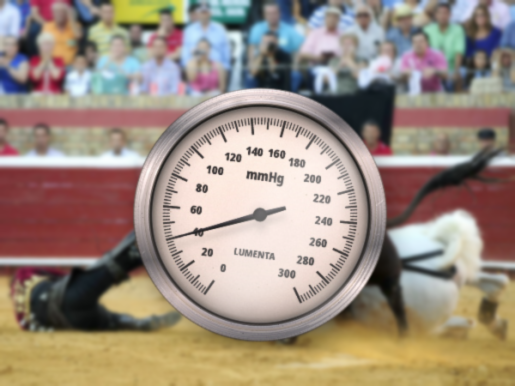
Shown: {"value": 40, "unit": "mmHg"}
